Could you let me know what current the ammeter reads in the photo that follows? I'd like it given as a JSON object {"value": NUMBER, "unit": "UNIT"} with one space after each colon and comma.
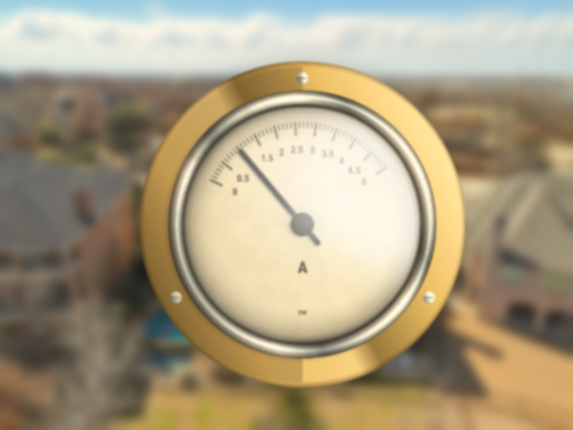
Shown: {"value": 1, "unit": "A"}
